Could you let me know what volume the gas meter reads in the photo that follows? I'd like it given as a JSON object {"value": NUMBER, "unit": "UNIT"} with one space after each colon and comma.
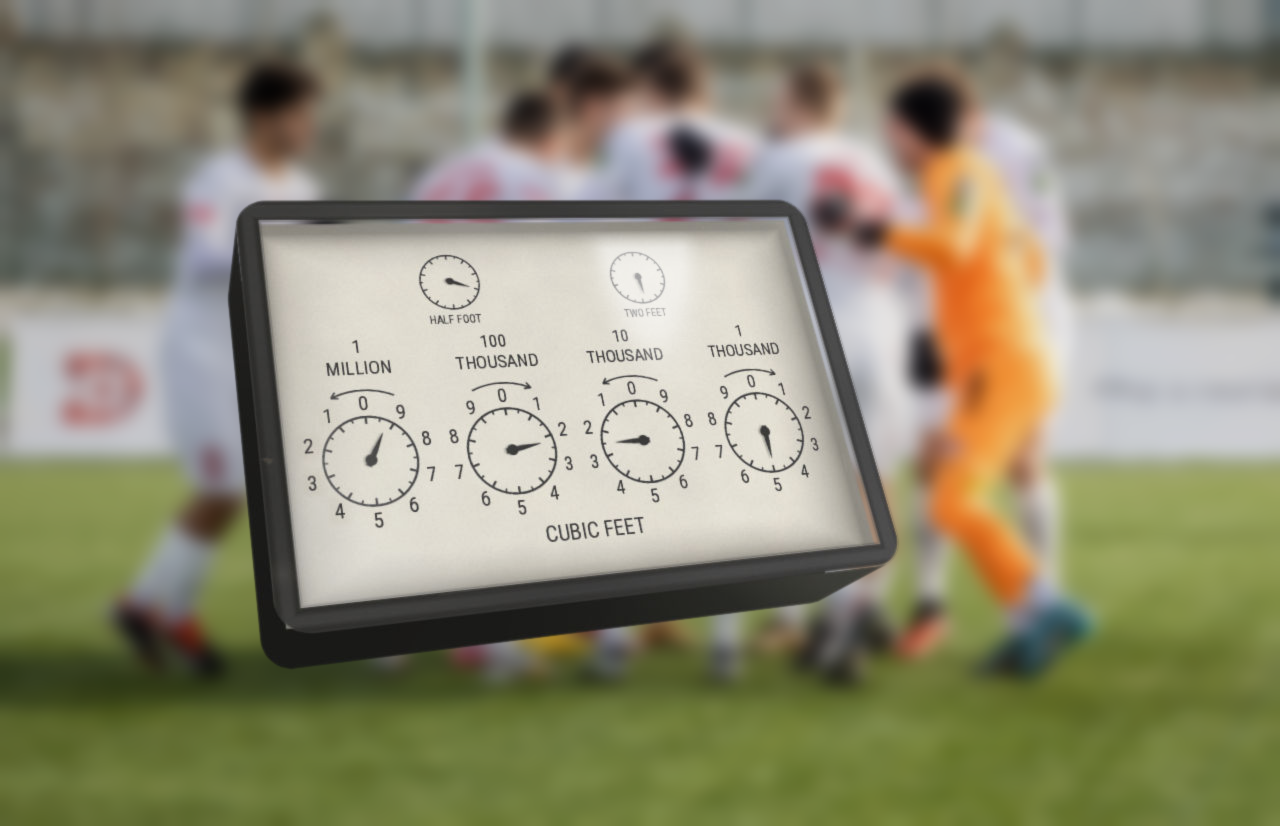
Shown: {"value": 922500, "unit": "ft³"}
